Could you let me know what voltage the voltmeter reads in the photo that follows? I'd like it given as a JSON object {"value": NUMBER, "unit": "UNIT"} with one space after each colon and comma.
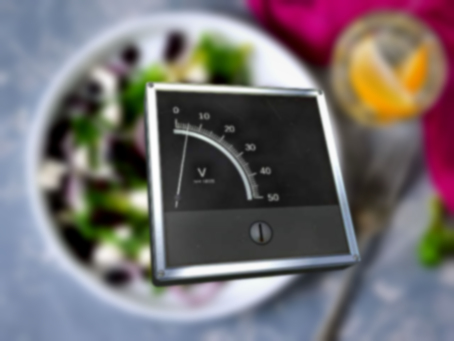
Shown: {"value": 5, "unit": "V"}
